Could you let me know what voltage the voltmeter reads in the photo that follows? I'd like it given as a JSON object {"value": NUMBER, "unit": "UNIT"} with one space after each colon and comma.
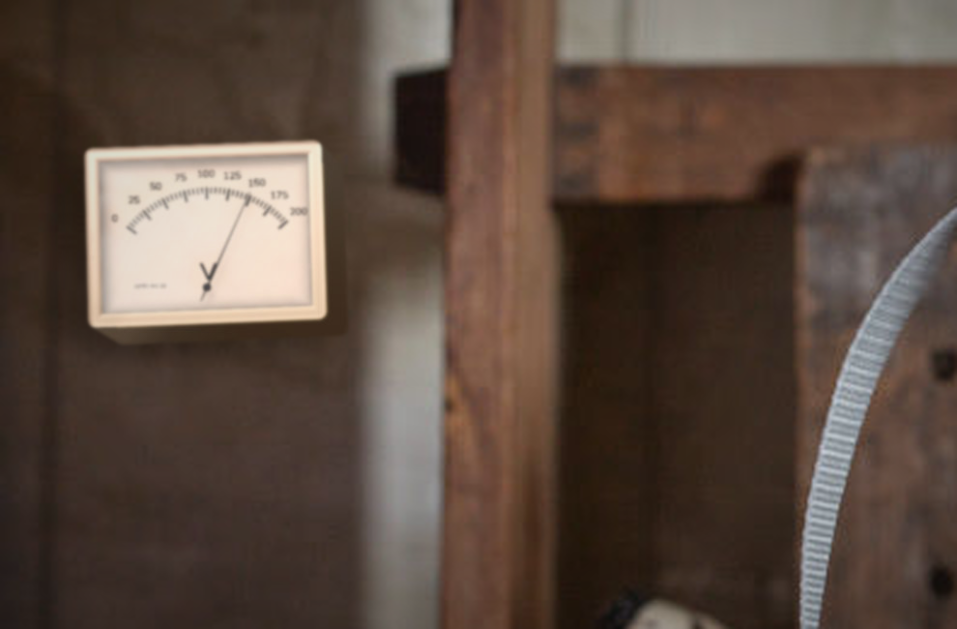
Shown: {"value": 150, "unit": "V"}
